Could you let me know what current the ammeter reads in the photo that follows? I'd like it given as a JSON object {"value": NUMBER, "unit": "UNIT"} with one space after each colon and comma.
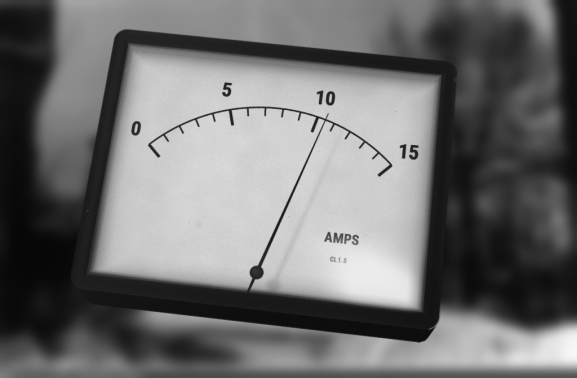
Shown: {"value": 10.5, "unit": "A"}
